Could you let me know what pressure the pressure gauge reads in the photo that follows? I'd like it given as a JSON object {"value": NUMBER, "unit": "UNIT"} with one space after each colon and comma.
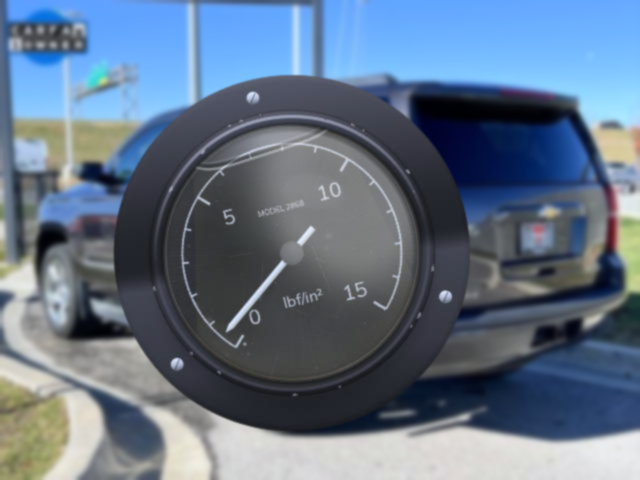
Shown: {"value": 0.5, "unit": "psi"}
